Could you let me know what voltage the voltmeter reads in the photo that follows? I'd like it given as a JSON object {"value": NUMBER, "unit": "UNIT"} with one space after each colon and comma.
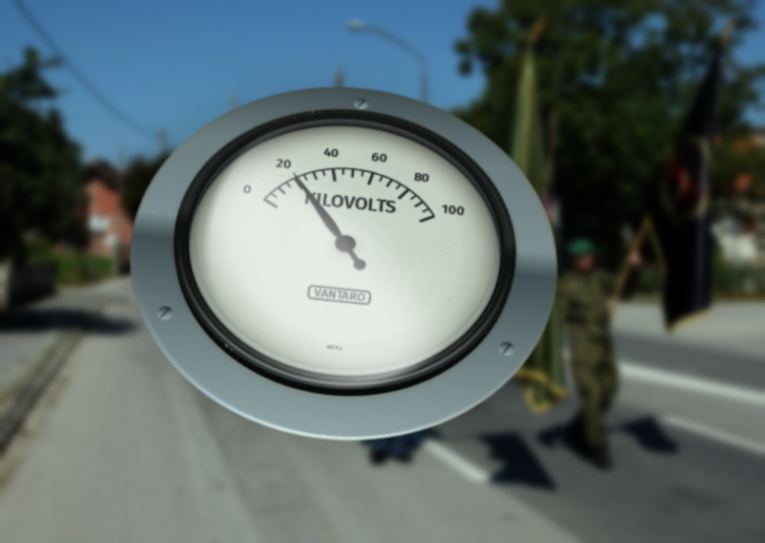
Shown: {"value": 20, "unit": "kV"}
